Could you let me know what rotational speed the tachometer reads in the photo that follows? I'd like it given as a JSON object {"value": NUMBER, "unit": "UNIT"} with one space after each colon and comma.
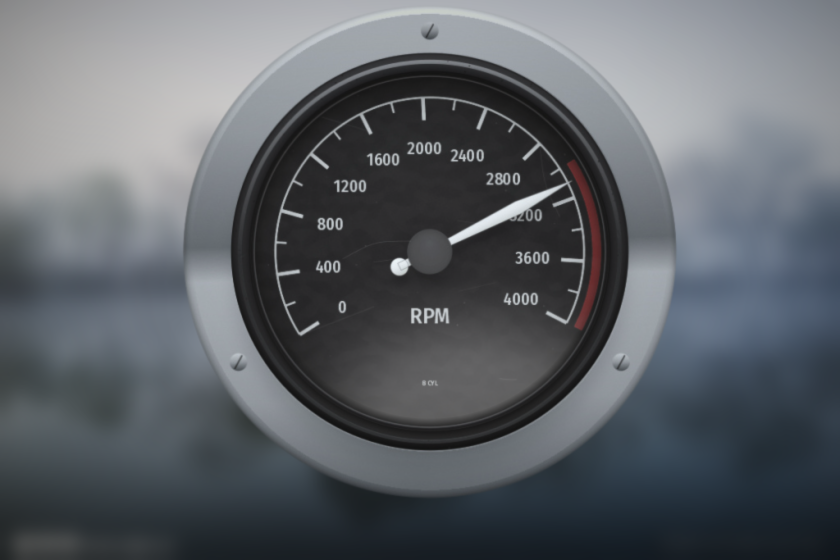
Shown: {"value": 3100, "unit": "rpm"}
